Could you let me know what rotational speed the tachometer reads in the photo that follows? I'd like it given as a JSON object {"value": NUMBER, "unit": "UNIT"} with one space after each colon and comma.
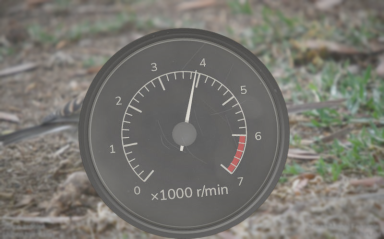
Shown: {"value": 3900, "unit": "rpm"}
